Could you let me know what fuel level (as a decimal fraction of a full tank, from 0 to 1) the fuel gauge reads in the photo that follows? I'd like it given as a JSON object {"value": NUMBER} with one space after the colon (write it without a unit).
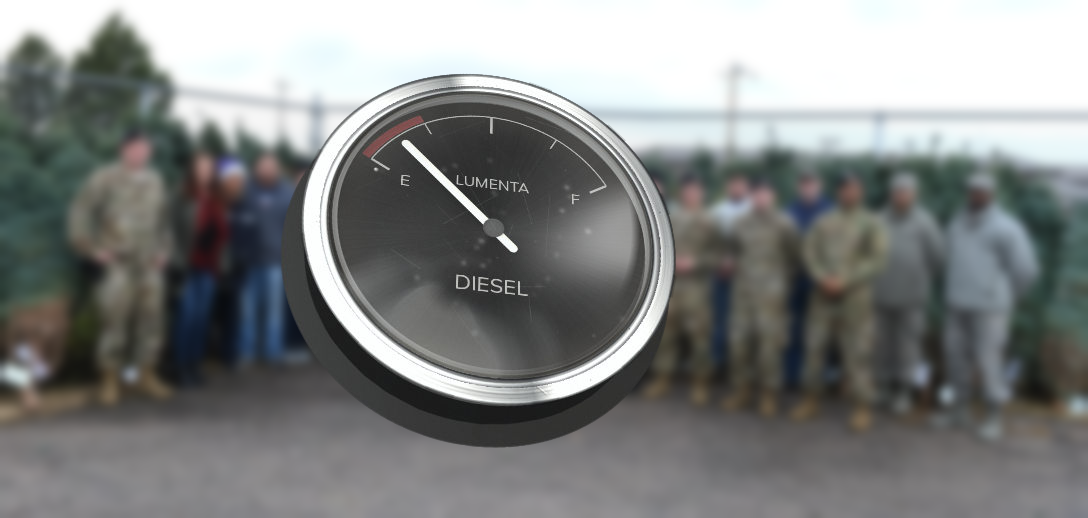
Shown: {"value": 0.125}
